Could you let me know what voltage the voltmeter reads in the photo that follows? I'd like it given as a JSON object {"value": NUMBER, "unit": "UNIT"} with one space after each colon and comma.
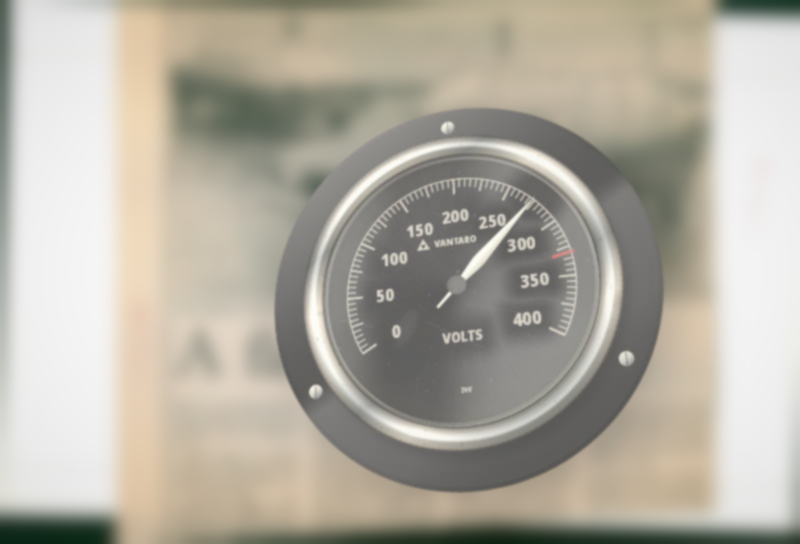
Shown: {"value": 275, "unit": "V"}
